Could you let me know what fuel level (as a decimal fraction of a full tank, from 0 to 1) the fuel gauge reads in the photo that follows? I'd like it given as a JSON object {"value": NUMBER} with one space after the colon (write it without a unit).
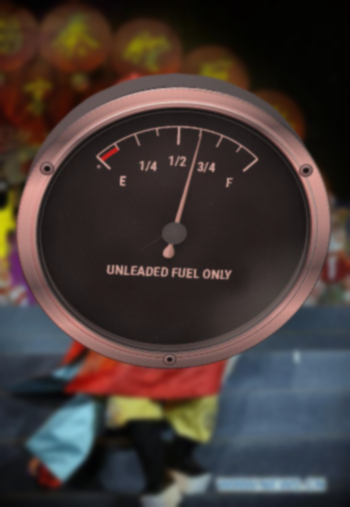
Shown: {"value": 0.625}
